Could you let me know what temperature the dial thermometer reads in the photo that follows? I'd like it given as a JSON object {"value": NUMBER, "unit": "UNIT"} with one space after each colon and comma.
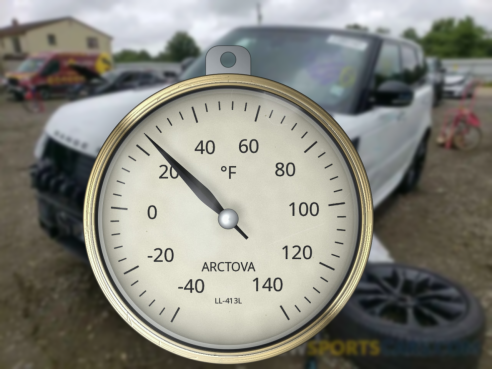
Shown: {"value": 24, "unit": "°F"}
